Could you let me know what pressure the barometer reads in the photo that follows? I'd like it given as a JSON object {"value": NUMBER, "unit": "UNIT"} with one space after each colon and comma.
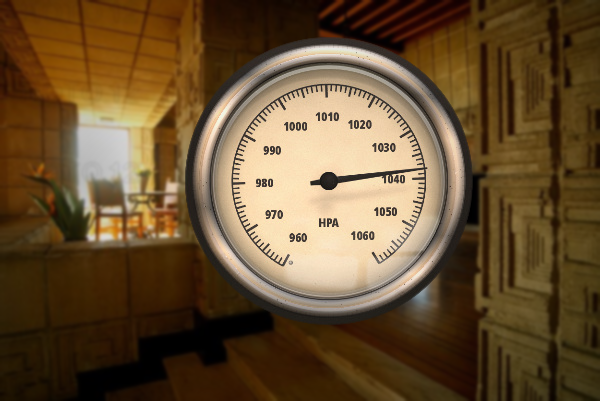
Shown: {"value": 1038, "unit": "hPa"}
